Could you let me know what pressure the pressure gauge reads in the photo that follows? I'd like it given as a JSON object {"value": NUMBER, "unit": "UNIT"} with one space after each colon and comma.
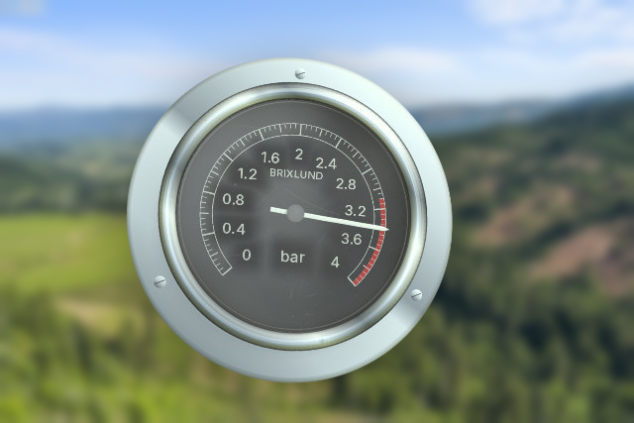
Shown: {"value": 3.4, "unit": "bar"}
